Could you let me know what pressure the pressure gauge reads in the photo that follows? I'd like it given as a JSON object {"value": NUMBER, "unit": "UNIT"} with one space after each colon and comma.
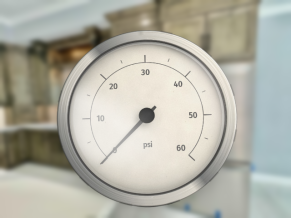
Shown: {"value": 0, "unit": "psi"}
